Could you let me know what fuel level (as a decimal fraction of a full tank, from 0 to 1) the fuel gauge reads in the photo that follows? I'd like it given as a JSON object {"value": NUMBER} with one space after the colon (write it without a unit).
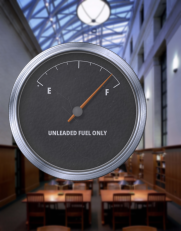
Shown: {"value": 0.875}
